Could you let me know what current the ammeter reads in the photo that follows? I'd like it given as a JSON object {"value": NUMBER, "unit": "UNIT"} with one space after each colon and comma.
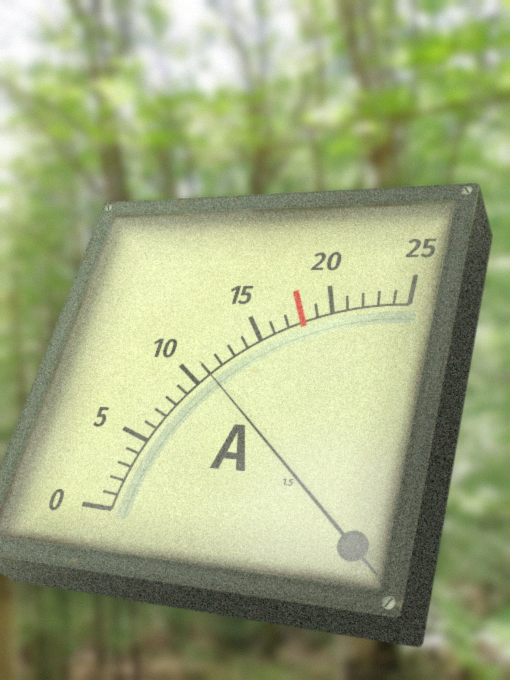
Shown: {"value": 11, "unit": "A"}
